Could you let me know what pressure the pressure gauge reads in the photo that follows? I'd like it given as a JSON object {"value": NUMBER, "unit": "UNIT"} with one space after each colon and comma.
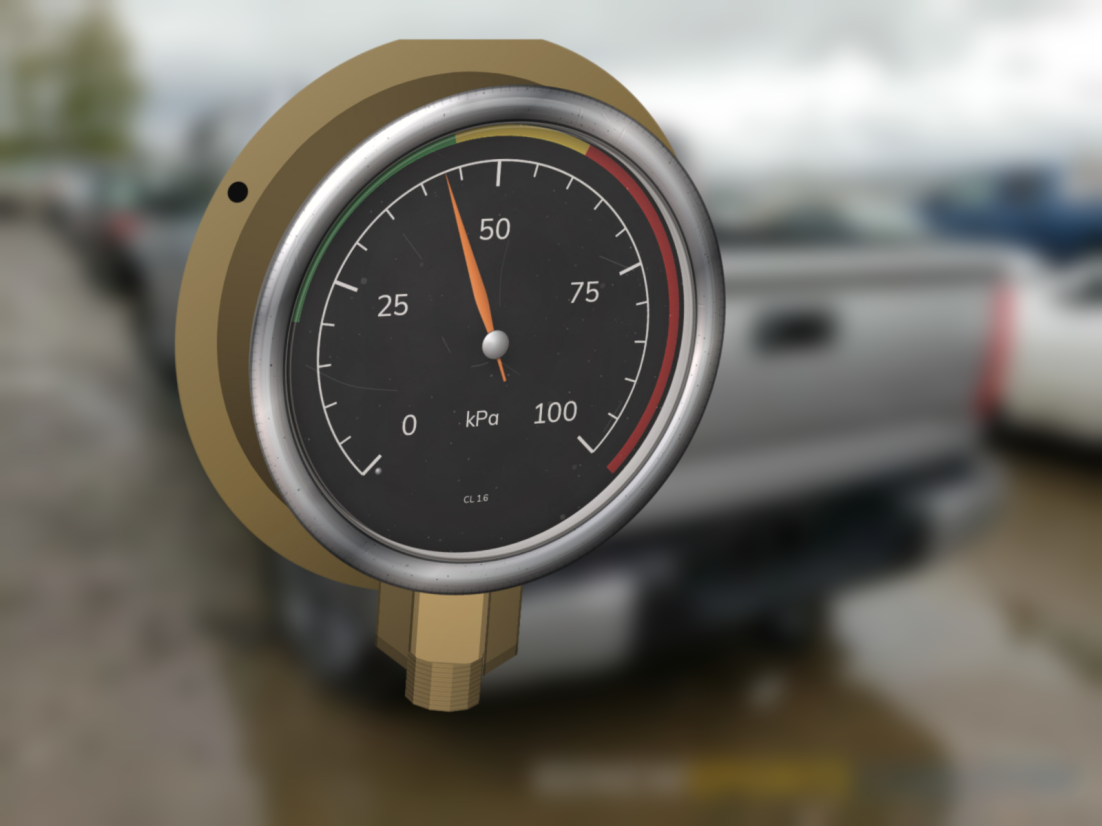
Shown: {"value": 42.5, "unit": "kPa"}
